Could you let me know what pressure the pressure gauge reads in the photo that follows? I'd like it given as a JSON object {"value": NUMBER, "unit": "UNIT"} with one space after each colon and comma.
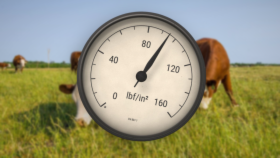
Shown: {"value": 95, "unit": "psi"}
